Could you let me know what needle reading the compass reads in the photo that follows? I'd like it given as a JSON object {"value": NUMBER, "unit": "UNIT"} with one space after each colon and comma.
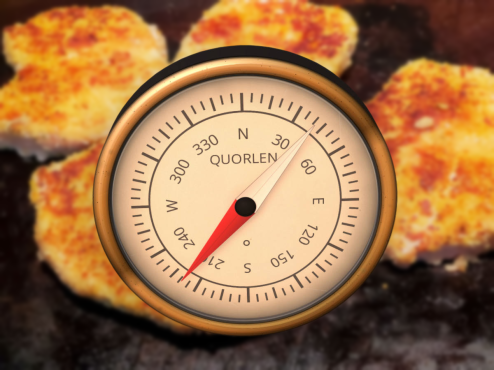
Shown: {"value": 220, "unit": "°"}
